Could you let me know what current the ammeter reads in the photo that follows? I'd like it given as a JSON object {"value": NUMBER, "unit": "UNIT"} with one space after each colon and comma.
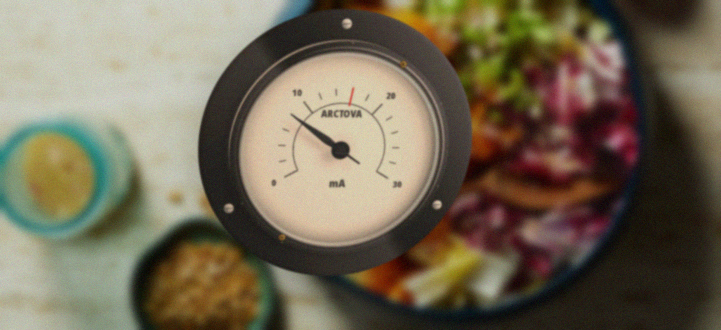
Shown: {"value": 8, "unit": "mA"}
